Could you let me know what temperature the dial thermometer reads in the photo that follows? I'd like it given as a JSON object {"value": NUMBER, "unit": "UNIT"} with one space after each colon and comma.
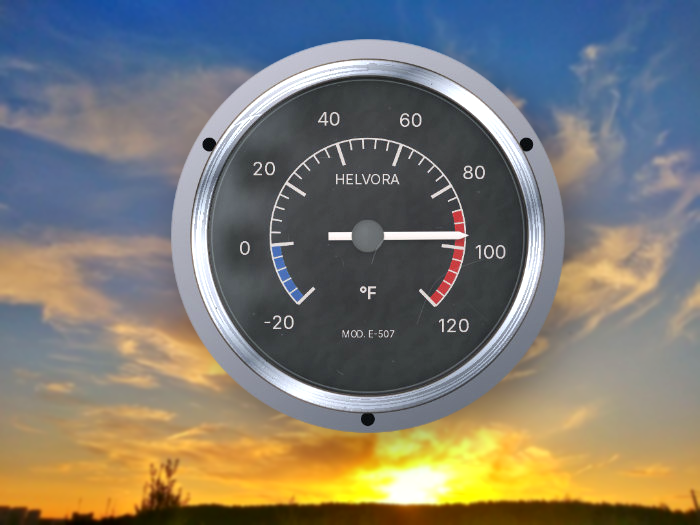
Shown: {"value": 96, "unit": "°F"}
